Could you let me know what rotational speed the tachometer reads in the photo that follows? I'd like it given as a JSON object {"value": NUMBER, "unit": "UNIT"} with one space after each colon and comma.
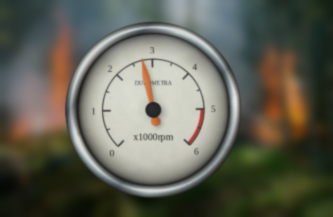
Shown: {"value": 2750, "unit": "rpm"}
